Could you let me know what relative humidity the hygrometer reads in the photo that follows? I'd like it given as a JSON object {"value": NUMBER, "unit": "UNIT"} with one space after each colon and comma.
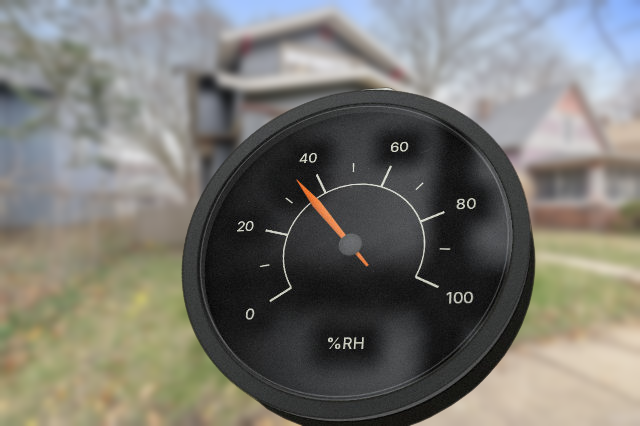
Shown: {"value": 35, "unit": "%"}
